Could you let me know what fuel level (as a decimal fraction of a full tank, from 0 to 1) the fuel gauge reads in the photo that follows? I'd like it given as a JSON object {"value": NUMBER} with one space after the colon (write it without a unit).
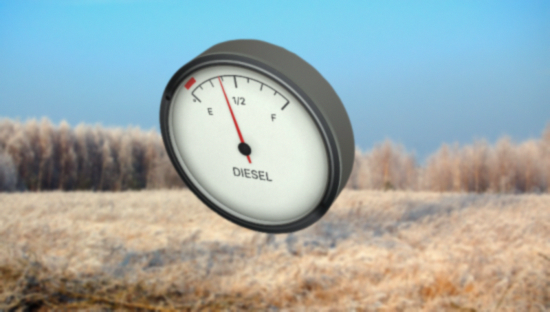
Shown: {"value": 0.375}
